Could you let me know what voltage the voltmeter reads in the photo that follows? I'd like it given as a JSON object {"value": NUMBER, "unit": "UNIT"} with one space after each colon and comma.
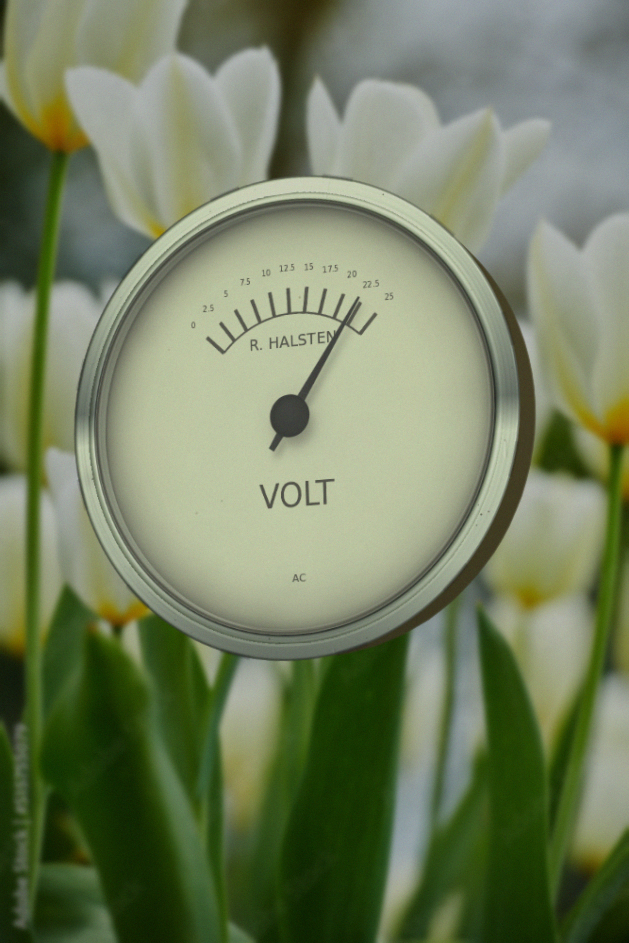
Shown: {"value": 22.5, "unit": "V"}
